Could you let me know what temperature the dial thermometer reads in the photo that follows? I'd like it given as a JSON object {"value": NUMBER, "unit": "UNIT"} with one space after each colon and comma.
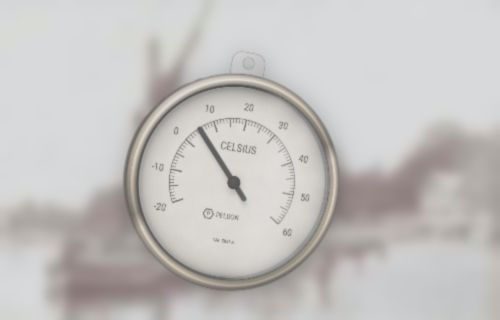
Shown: {"value": 5, "unit": "°C"}
